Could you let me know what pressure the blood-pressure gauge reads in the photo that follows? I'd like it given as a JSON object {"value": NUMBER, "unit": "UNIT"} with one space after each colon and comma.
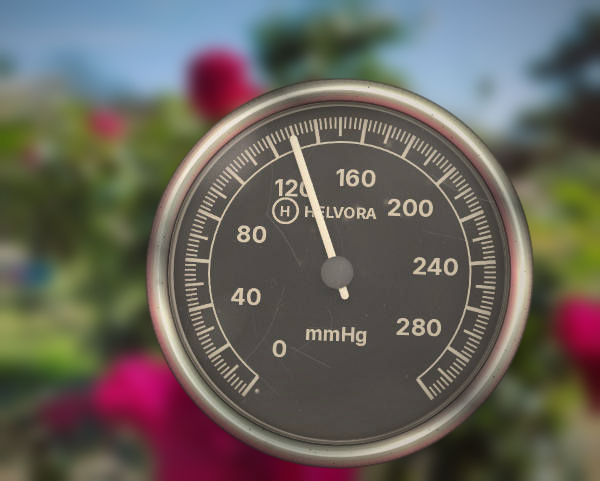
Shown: {"value": 130, "unit": "mmHg"}
